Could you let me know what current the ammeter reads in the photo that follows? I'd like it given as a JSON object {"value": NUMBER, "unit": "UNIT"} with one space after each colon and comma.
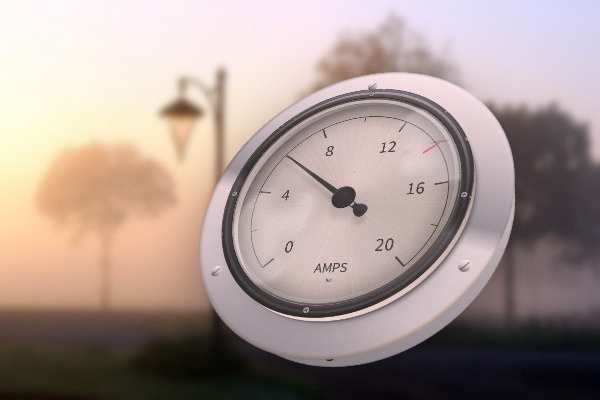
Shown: {"value": 6, "unit": "A"}
